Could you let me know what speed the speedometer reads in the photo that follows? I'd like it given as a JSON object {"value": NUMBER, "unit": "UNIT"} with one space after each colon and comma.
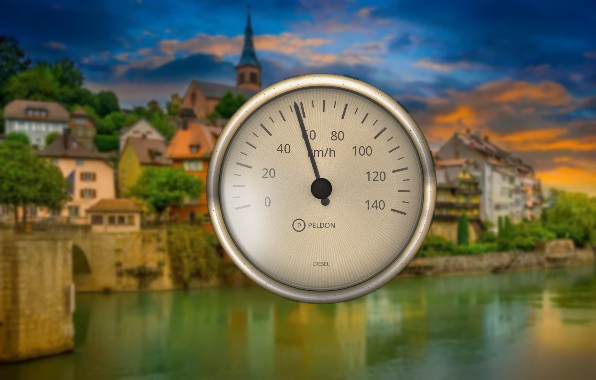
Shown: {"value": 57.5, "unit": "km/h"}
